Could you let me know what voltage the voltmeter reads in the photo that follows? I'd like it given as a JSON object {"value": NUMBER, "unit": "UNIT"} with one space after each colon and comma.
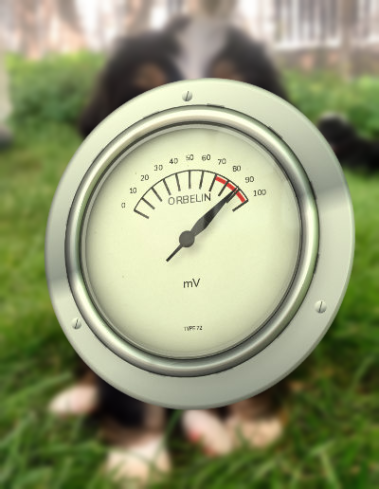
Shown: {"value": 90, "unit": "mV"}
